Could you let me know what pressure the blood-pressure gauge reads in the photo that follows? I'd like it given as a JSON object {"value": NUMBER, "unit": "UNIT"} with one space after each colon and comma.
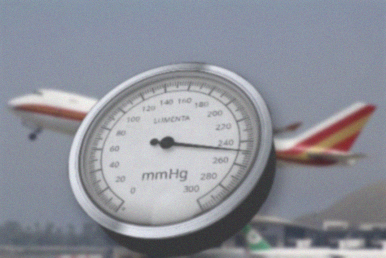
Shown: {"value": 250, "unit": "mmHg"}
